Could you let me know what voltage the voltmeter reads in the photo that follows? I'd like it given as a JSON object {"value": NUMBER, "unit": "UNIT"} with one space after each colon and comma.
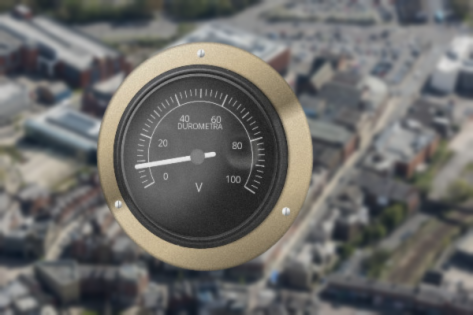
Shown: {"value": 8, "unit": "V"}
